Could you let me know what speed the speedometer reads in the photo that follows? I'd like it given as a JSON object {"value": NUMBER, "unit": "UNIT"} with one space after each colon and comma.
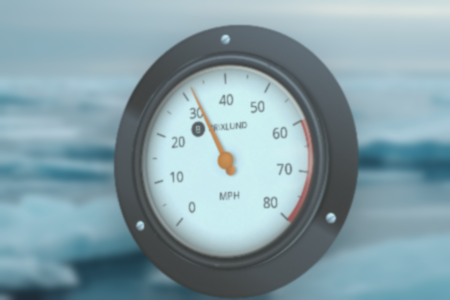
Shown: {"value": 32.5, "unit": "mph"}
